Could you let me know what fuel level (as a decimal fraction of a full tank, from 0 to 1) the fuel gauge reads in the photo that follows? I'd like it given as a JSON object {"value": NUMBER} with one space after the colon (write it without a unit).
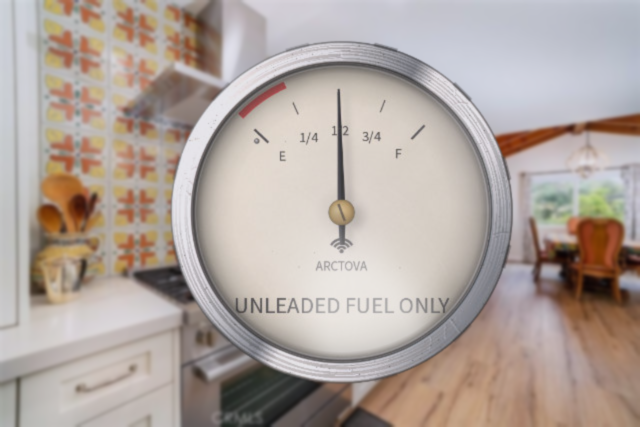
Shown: {"value": 0.5}
